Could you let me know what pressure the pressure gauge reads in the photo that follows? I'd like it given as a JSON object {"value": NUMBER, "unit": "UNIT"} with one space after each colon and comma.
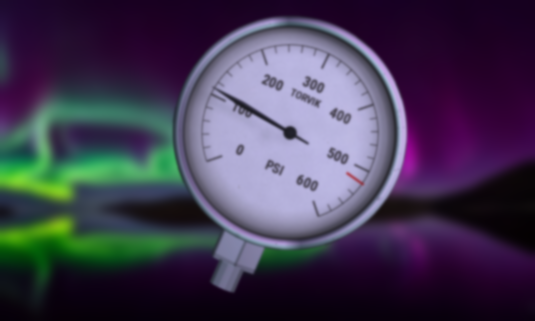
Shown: {"value": 110, "unit": "psi"}
